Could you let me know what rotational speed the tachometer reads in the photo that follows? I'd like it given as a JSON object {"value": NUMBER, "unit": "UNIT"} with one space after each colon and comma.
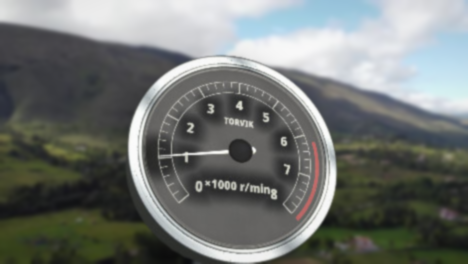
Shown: {"value": 1000, "unit": "rpm"}
